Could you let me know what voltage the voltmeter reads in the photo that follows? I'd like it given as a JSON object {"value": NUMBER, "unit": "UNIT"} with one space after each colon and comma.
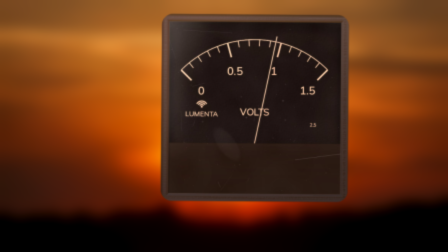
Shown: {"value": 0.95, "unit": "V"}
